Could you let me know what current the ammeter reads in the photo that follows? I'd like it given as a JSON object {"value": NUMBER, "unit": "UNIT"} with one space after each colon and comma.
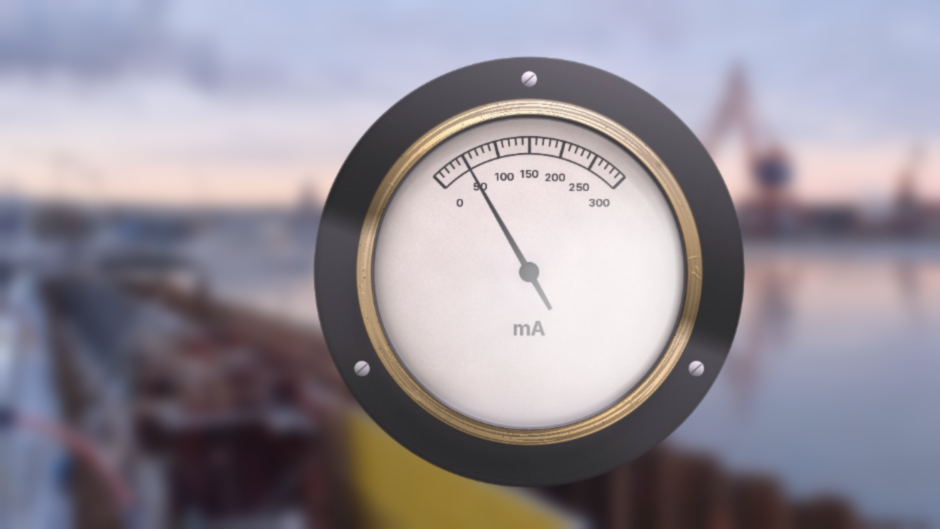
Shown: {"value": 50, "unit": "mA"}
